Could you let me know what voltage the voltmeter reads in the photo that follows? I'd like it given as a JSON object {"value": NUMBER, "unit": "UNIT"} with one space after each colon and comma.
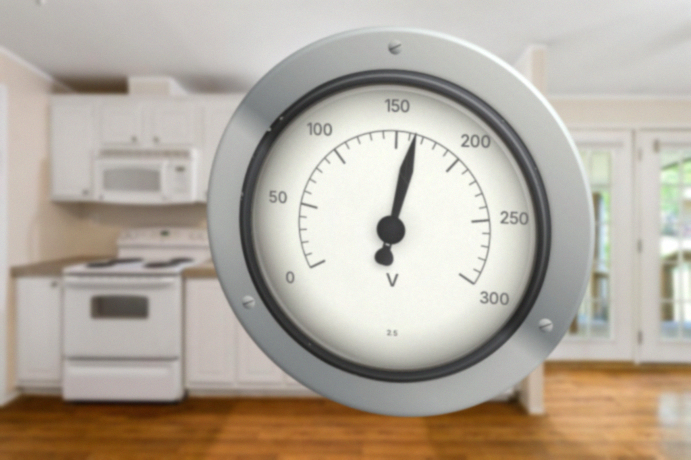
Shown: {"value": 165, "unit": "V"}
